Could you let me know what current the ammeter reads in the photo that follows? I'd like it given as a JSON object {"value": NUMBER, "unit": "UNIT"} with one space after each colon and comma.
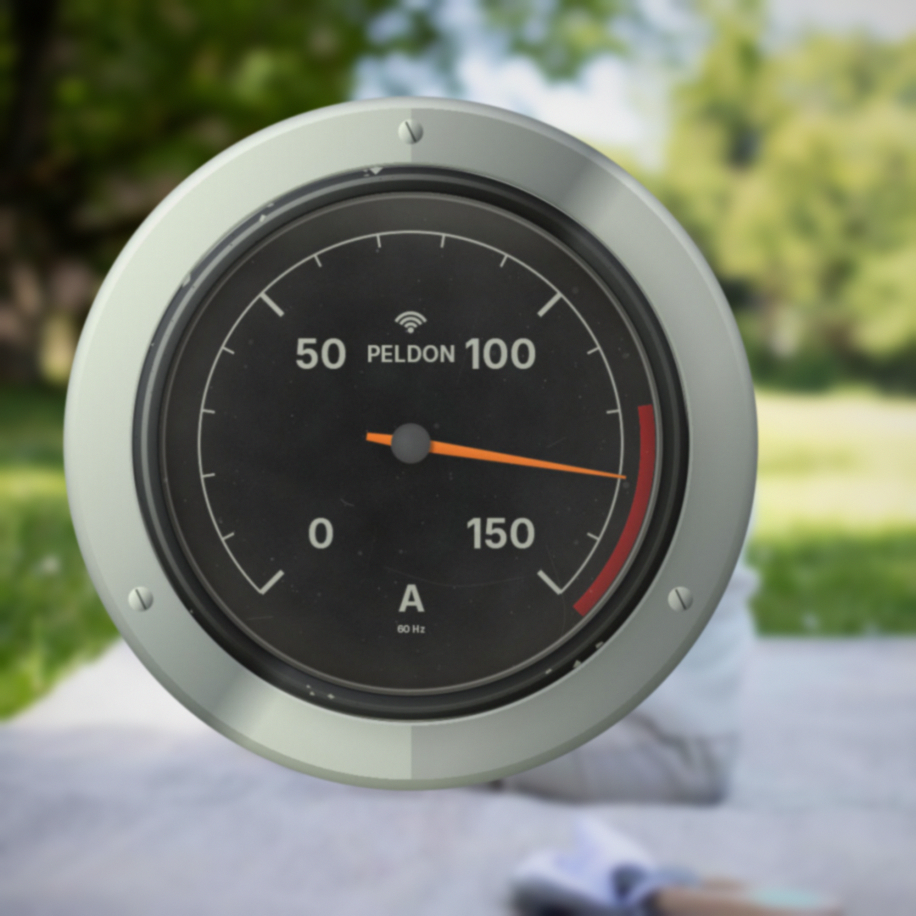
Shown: {"value": 130, "unit": "A"}
